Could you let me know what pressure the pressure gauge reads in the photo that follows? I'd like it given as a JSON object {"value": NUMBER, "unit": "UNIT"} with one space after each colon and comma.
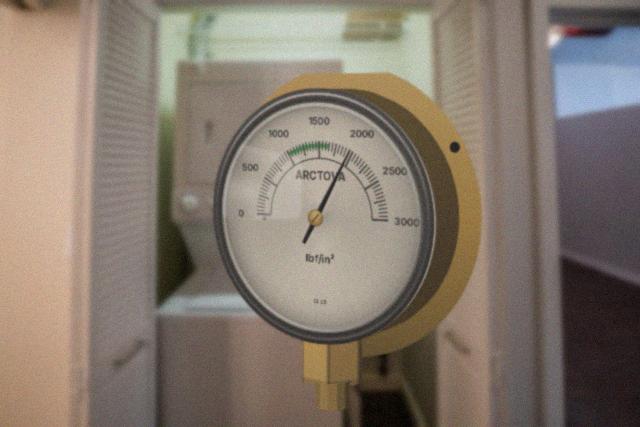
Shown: {"value": 2000, "unit": "psi"}
